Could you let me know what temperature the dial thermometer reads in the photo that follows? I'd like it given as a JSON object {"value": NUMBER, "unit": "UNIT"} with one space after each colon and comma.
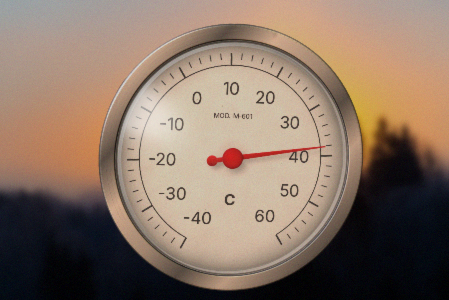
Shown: {"value": 38, "unit": "°C"}
